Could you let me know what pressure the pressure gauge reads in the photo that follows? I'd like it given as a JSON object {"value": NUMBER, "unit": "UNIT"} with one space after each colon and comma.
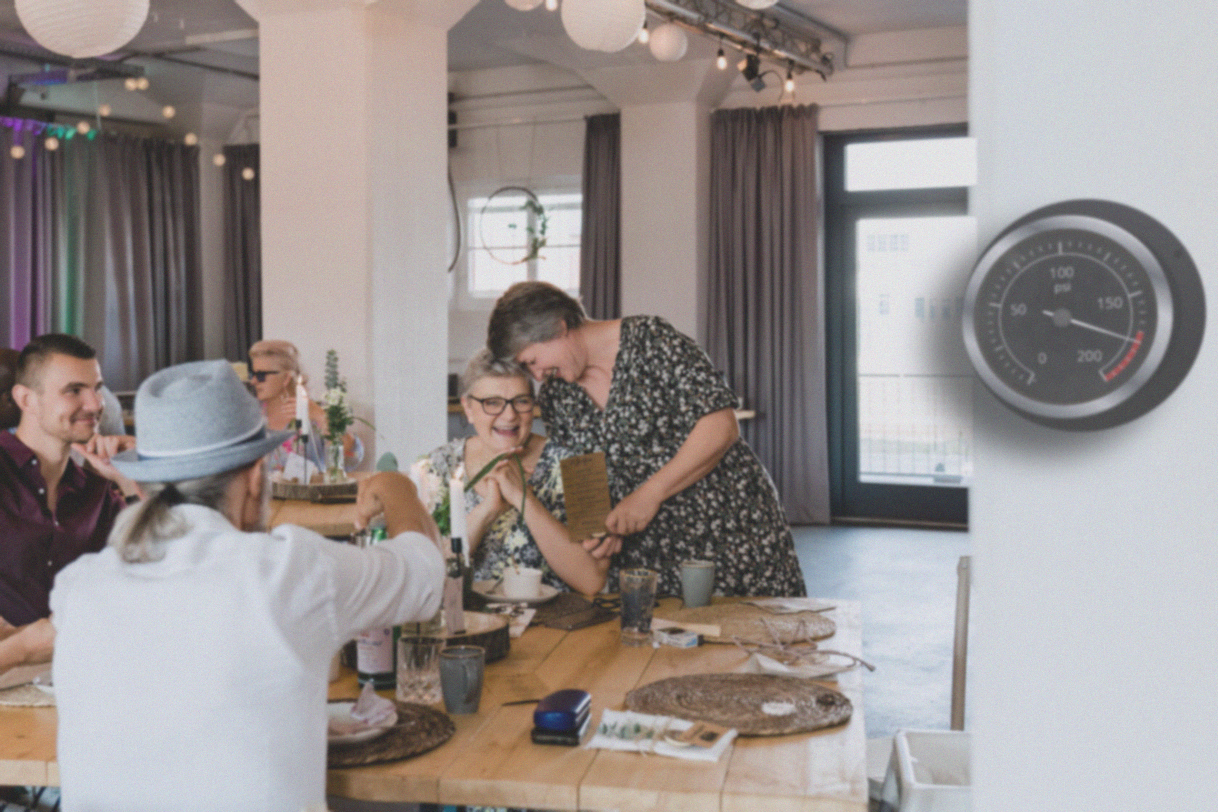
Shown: {"value": 175, "unit": "psi"}
